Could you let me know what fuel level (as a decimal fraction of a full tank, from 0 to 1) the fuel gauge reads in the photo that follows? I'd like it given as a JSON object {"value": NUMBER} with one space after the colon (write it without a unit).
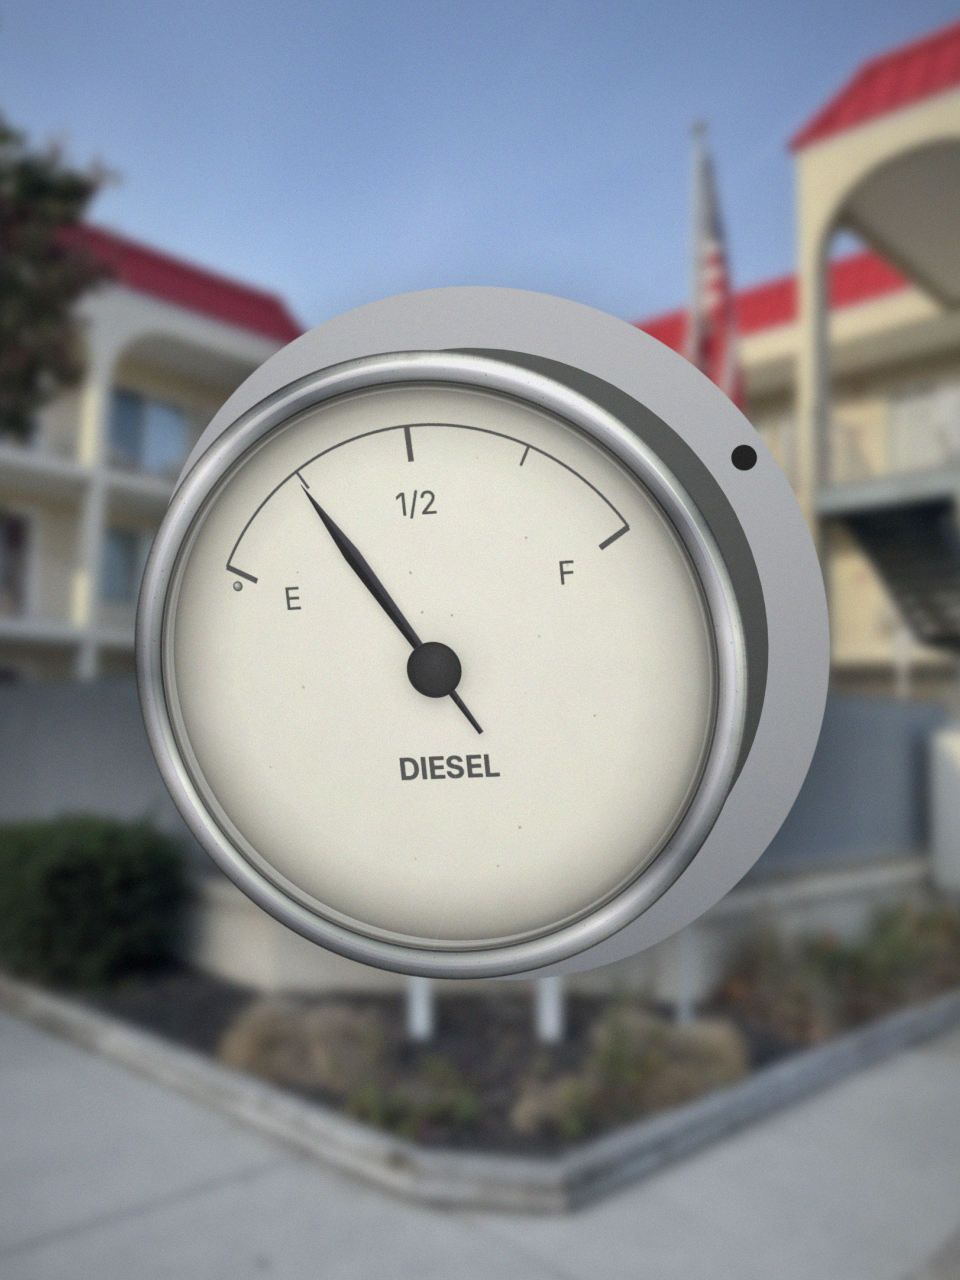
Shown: {"value": 0.25}
